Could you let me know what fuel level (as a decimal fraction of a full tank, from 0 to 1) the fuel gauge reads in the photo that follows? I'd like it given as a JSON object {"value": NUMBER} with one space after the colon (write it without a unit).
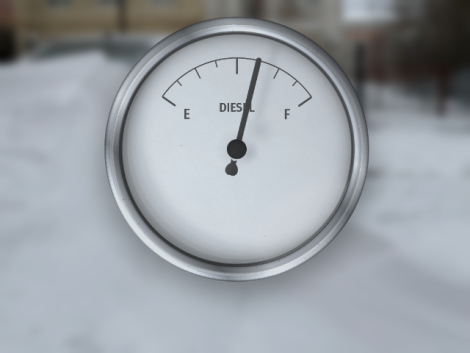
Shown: {"value": 0.625}
